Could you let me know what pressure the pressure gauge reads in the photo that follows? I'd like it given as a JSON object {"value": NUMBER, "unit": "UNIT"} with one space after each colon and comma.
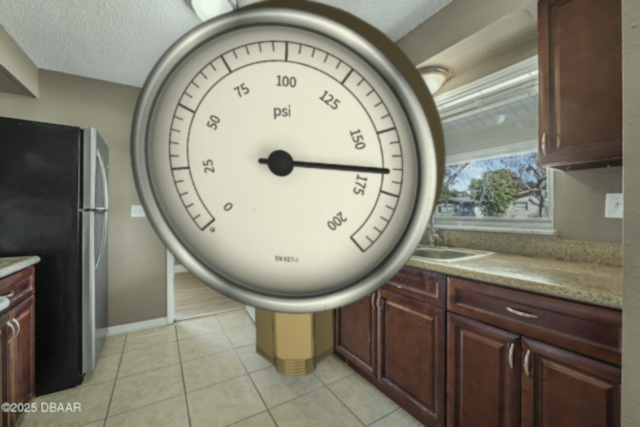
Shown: {"value": 165, "unit": "psi"}
